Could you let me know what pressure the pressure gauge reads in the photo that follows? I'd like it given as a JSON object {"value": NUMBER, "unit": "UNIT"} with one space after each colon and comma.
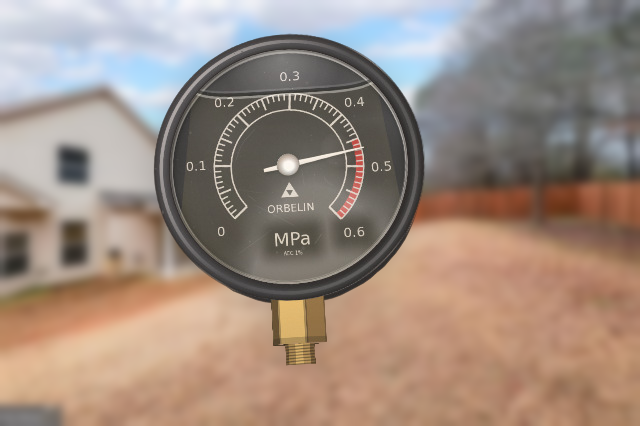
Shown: {"value": 0.47, "unit": "MPa"}
